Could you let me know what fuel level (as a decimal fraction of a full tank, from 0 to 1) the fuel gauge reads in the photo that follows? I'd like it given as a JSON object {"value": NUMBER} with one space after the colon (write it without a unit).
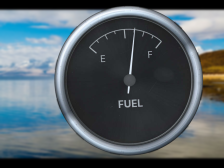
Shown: {"value": 0.625}
